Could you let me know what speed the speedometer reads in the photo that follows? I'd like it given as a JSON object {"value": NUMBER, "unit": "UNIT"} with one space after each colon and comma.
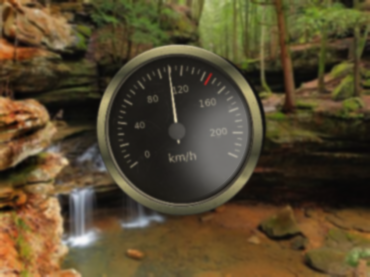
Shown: {"value": 110, "unit": "km/h"}
